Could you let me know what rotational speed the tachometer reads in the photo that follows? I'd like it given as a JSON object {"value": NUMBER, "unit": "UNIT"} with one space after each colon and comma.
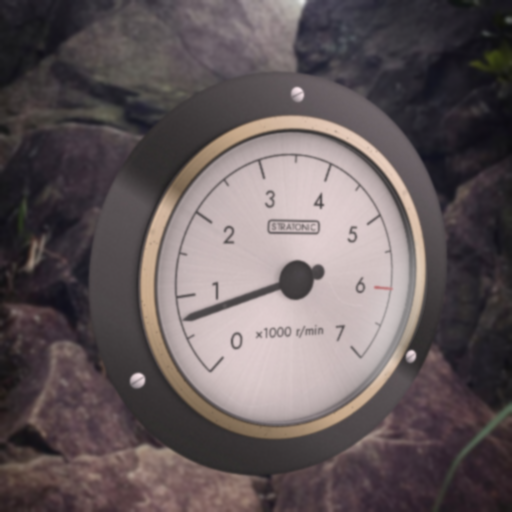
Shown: {"value": 750, "unit": "rpm"}
